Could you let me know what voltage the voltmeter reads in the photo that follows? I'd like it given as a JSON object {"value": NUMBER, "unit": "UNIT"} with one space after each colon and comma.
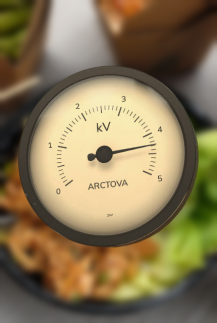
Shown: {"value": 4.3, "unit": "kV"}
